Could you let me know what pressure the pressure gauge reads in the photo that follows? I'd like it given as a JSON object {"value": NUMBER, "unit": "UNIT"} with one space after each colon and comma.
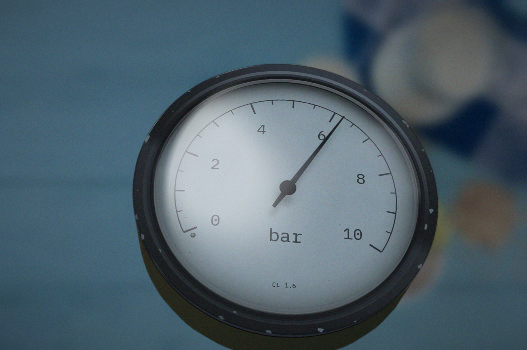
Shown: {"value": 6.25, "unit": "bar"}
